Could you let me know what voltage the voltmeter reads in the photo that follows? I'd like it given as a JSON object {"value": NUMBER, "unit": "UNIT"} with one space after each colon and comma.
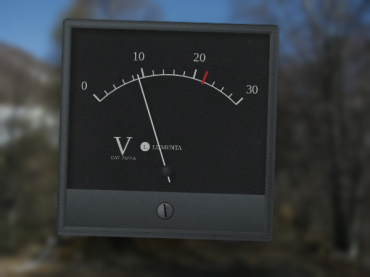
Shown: {"value": 9, "unit": "V"}
